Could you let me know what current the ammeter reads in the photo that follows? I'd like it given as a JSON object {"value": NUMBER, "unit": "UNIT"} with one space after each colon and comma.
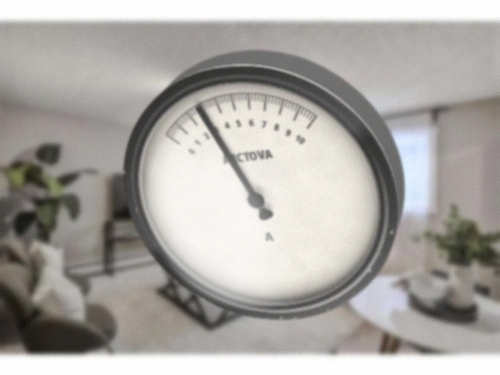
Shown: {"value": 3, "unit": "A"}
